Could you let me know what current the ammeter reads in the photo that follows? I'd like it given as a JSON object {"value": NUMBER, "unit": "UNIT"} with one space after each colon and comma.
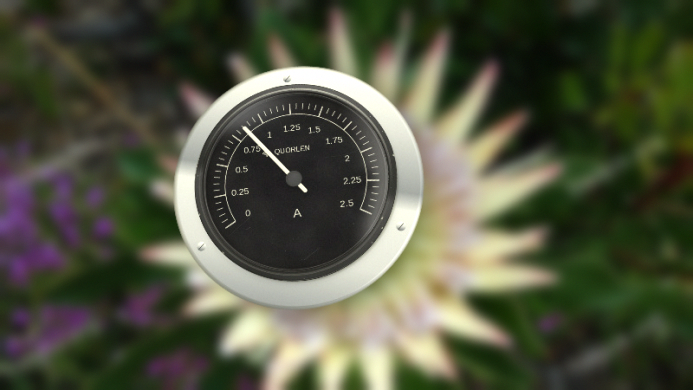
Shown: {"value": 0.85, "unit": "A"}
